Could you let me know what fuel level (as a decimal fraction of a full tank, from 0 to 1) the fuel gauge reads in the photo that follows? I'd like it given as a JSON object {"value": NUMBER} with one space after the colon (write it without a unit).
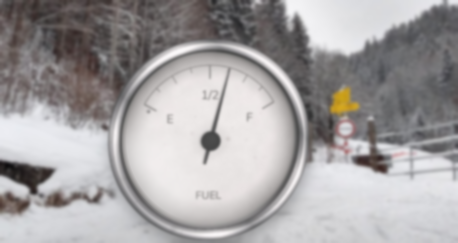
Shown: {"value": 0.625}
